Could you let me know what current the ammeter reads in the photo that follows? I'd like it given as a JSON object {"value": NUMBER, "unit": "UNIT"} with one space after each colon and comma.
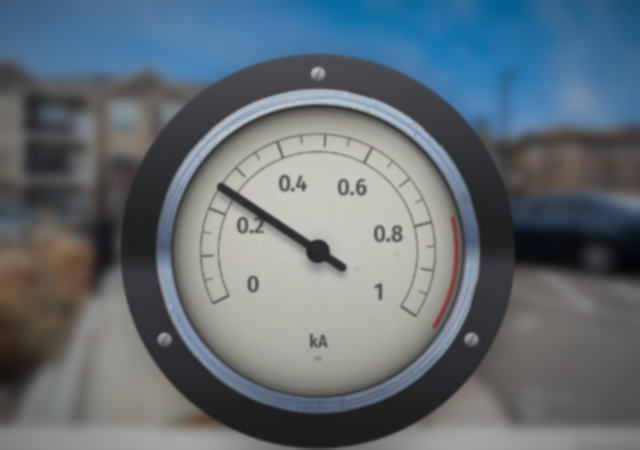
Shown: {"value": 0.25, "unit": "kA"}
